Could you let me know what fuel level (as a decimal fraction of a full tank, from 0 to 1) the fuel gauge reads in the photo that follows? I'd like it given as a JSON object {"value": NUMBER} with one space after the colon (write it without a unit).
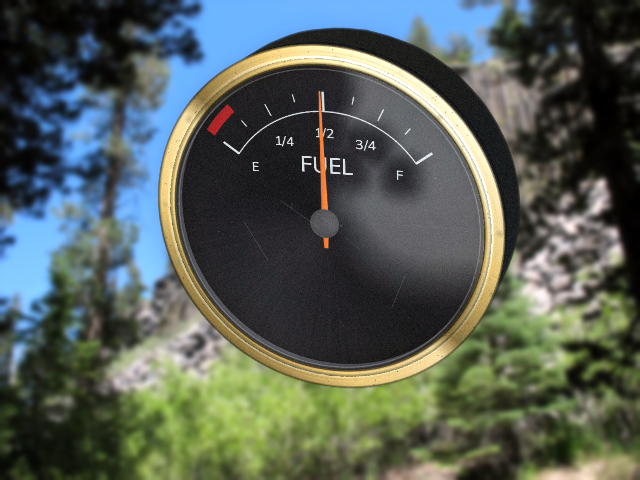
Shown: {"value": 0.5}
